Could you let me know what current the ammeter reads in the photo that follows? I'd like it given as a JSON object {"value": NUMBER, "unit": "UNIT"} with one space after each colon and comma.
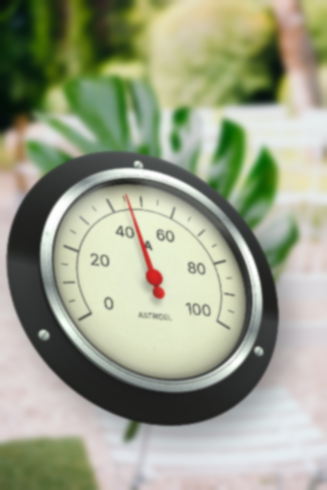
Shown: {"value": 45, "unit": "A"}
